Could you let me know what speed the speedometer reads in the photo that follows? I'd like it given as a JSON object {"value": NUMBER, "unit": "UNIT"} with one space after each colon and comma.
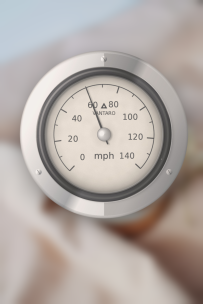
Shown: {"value": 60, "unit": "mph"}
